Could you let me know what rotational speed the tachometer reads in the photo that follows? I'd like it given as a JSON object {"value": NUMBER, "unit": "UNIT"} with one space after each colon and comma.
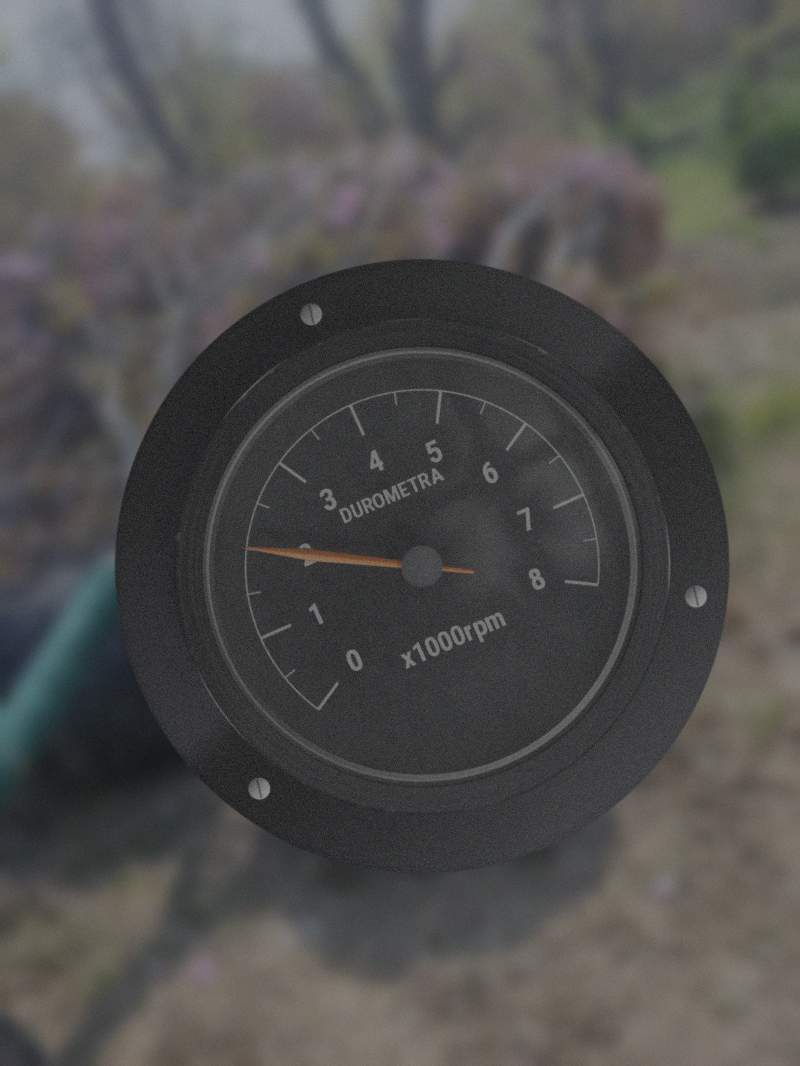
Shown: {"value": 2000, "unit": "rpm"}
